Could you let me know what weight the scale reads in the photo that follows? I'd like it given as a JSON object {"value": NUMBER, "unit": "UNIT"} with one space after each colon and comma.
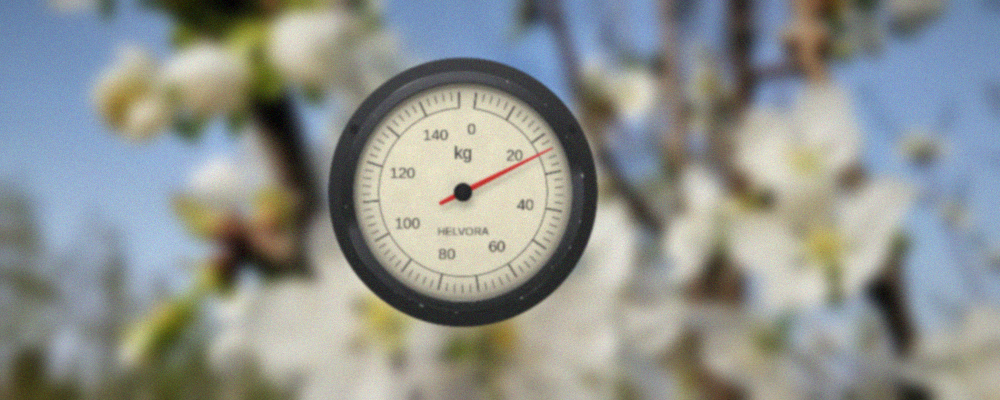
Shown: {"value": 24, "unit": "kg"}
